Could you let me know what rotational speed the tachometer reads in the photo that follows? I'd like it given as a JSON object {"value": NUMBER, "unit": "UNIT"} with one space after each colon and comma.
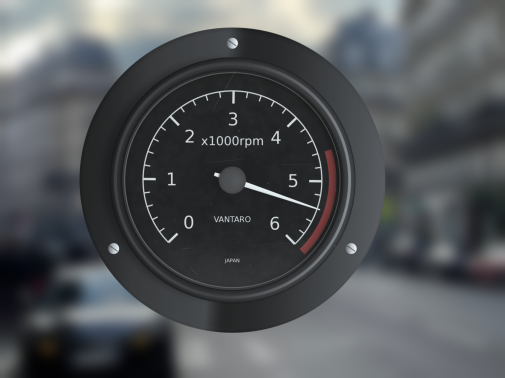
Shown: {"value": 5400, "unit": "rpm"}
